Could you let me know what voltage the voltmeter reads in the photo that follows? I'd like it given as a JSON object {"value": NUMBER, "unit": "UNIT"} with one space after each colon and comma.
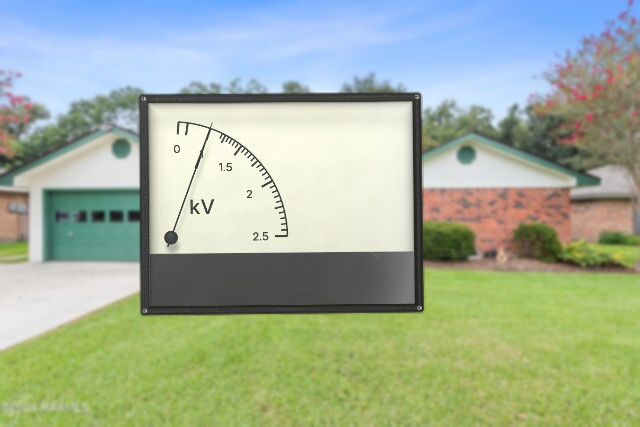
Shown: {"value": 1, "unit": "kV"}
